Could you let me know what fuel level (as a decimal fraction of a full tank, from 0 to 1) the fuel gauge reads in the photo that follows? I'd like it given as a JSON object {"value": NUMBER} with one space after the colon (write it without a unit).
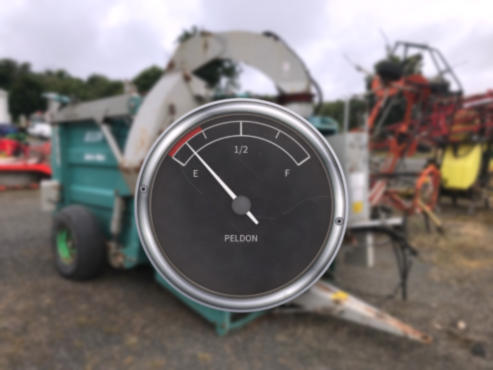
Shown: {"value": 0.125}
